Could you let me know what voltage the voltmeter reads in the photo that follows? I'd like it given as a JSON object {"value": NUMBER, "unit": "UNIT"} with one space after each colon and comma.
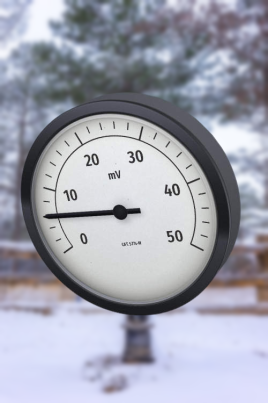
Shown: {"value": 6, "unit": "mV"}
